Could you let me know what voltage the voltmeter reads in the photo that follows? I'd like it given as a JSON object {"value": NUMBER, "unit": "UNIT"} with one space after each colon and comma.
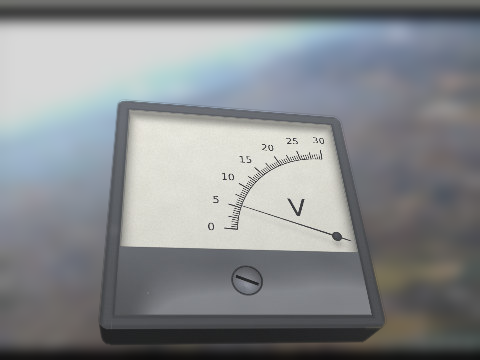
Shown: {"value": 5, "unit": "V"}
